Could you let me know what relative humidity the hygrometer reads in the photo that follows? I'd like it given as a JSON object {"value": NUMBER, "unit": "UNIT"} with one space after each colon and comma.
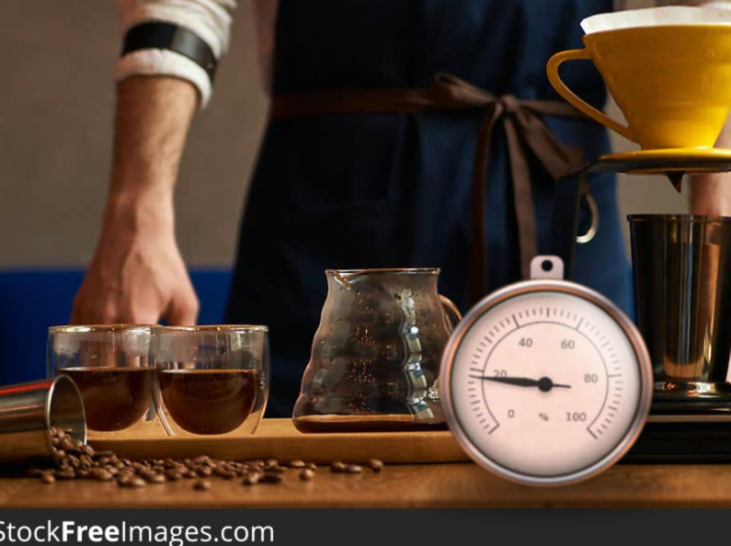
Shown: {"value": 18, "unit": "%"}
